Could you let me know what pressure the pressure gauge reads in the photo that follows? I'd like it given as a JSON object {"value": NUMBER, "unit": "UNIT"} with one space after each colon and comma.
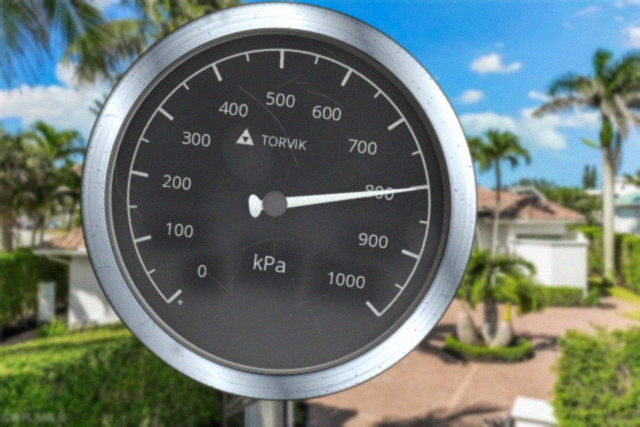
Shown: {"value": 800, "unit": "kPa"}
